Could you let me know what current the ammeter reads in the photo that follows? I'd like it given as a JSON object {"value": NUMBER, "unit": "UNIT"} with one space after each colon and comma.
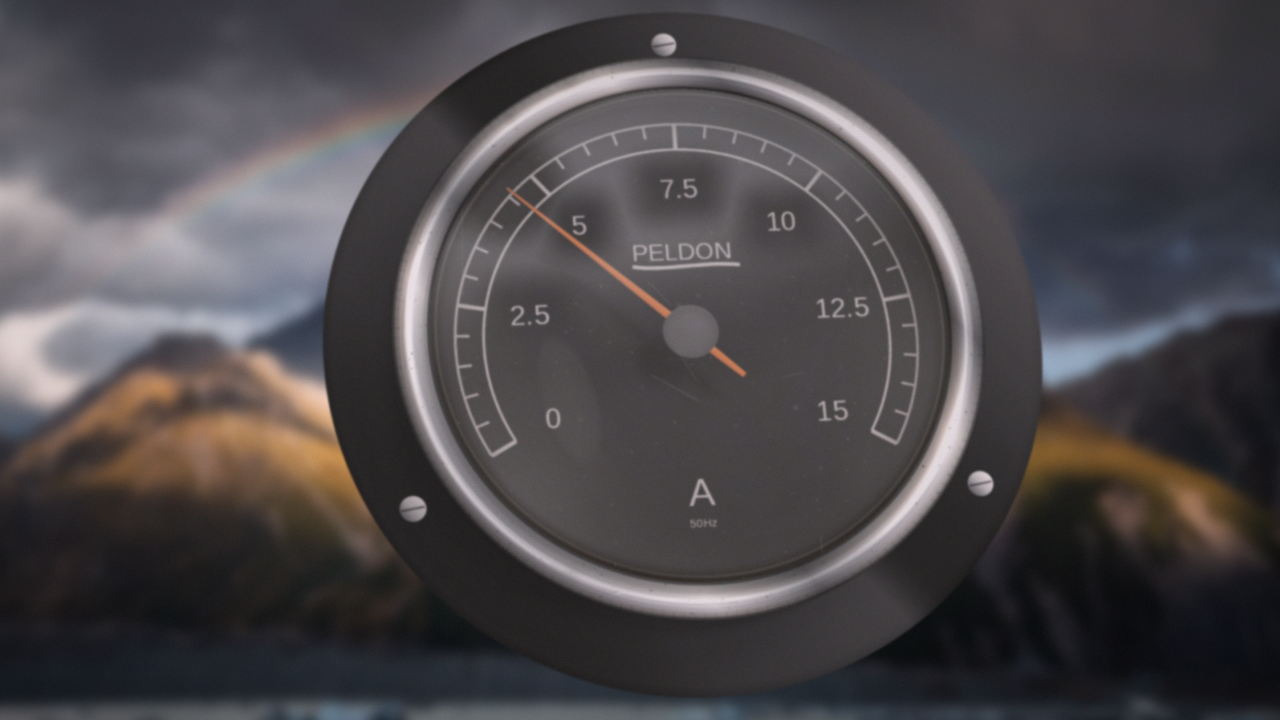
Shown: {"value": 4.5, "unit": "A"}
